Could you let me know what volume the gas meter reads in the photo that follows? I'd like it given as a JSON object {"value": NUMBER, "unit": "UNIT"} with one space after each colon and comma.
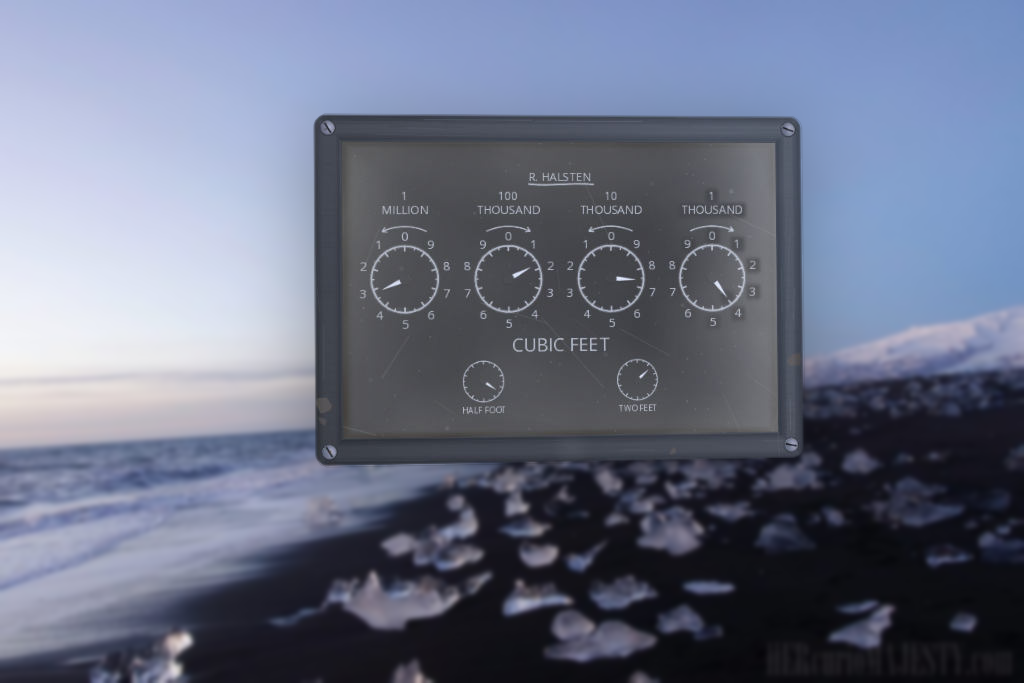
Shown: {"value": 317400, "unit": "ft³"}
